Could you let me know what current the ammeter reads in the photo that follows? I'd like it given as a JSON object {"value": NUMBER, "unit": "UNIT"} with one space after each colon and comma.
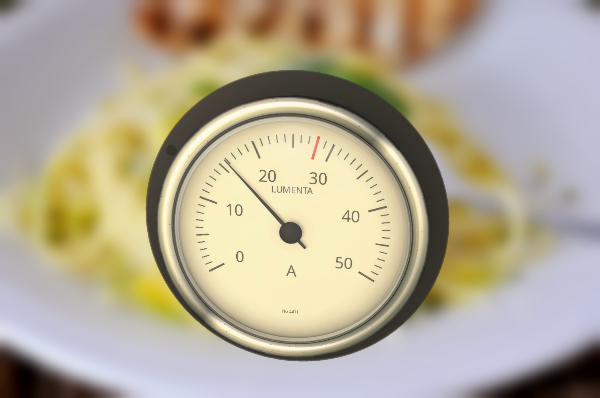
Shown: {"value": 16, "unit": "A"}
